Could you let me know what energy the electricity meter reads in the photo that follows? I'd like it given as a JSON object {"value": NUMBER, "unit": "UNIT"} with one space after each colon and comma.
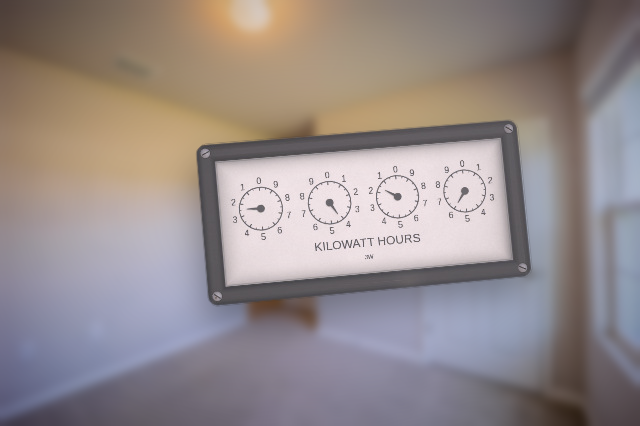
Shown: {"value": 2416, "unit": "kWh"}
